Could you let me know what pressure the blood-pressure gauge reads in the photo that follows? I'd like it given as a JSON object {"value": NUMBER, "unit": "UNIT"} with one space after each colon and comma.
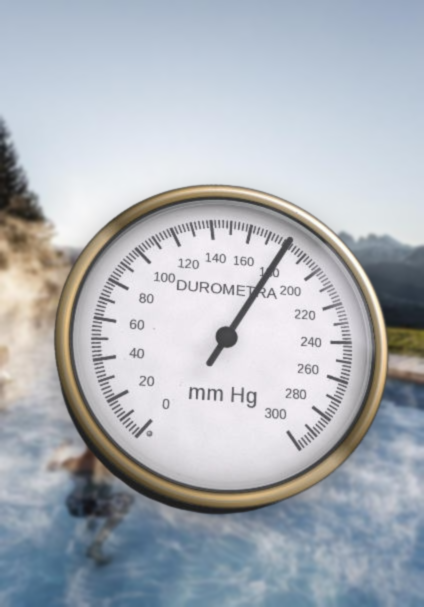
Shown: {"value": 180, "unit": "mmHg"}
